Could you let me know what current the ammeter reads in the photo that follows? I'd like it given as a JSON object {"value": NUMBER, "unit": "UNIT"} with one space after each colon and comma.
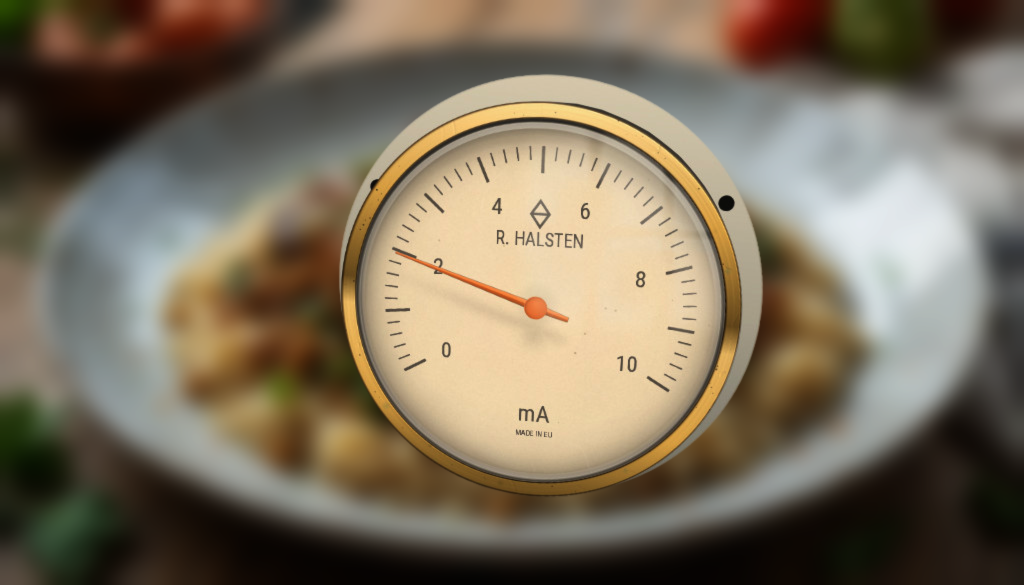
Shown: {"value": 2, "unit": "mA"}
